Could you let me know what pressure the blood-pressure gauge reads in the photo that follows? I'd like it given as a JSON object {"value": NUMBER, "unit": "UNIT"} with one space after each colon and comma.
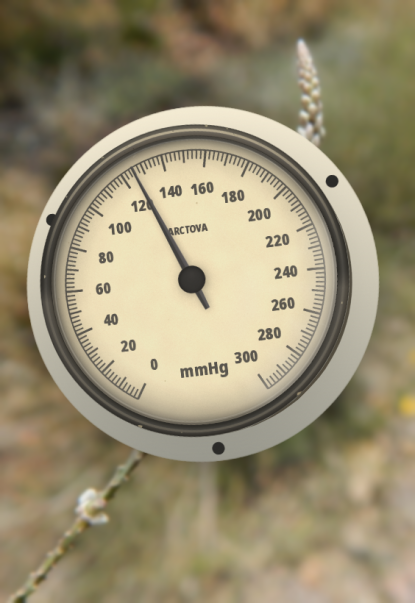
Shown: {"value": 126, "unit": "mmHg"}
